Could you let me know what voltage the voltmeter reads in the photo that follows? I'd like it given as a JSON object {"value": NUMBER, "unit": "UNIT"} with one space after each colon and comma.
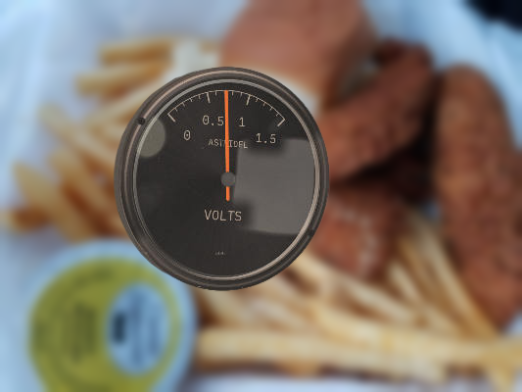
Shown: {"value": 0.7, "unit": "V"}
